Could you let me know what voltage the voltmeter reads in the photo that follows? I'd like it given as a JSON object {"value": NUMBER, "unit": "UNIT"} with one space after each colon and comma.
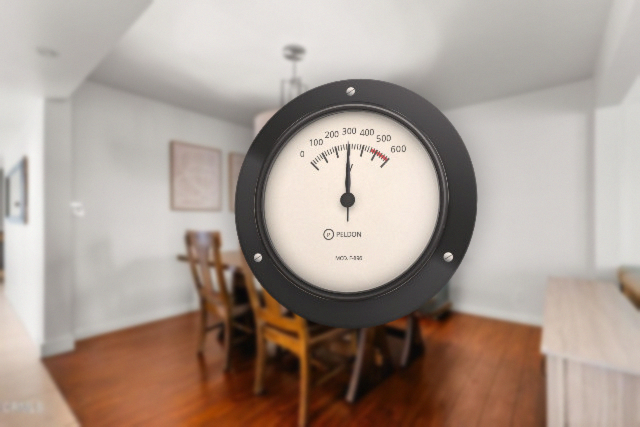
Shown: {"value": 300, "unit": "V"}
